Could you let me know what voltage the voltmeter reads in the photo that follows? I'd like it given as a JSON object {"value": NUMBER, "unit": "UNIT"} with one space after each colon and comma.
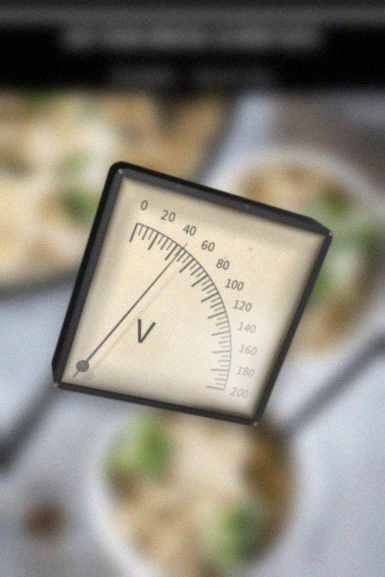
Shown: {"value": 45, "unit": "V"}
